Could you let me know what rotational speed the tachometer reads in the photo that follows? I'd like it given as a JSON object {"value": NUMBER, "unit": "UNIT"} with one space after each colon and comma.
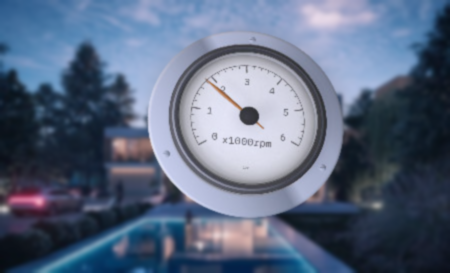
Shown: {"value": 1800, "unit": "rpm"}
